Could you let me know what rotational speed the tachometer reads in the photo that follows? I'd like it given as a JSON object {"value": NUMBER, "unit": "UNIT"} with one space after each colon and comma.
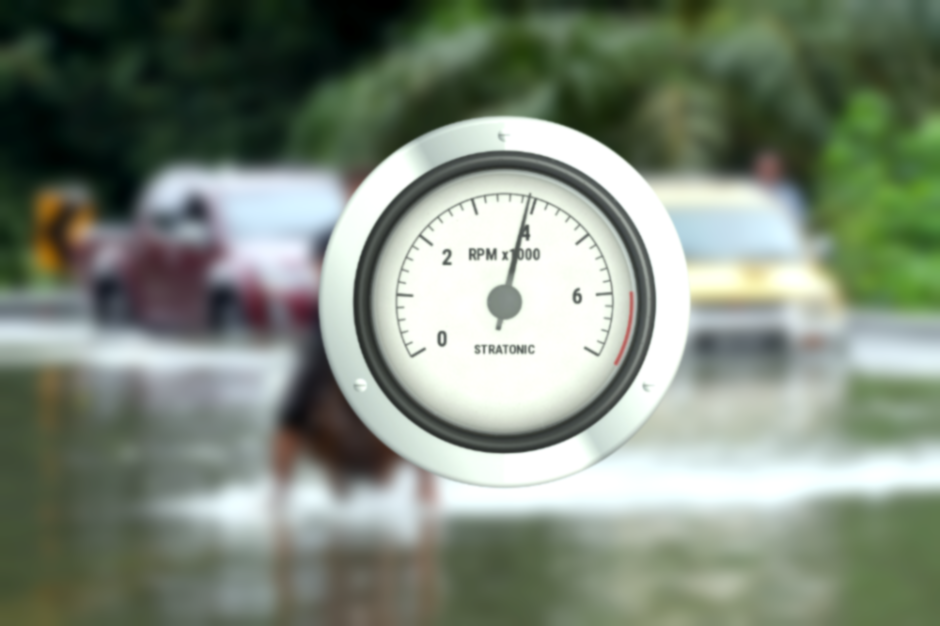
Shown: {"value": 3900, "unit": "rpm"}
